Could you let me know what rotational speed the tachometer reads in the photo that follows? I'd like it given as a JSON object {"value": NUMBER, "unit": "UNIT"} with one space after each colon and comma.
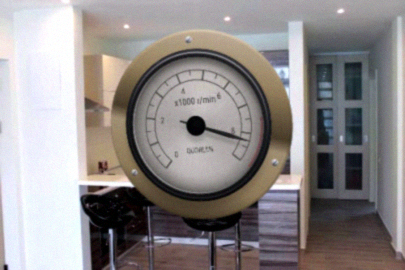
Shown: {"value": 8250, "unit": "rpm"}
